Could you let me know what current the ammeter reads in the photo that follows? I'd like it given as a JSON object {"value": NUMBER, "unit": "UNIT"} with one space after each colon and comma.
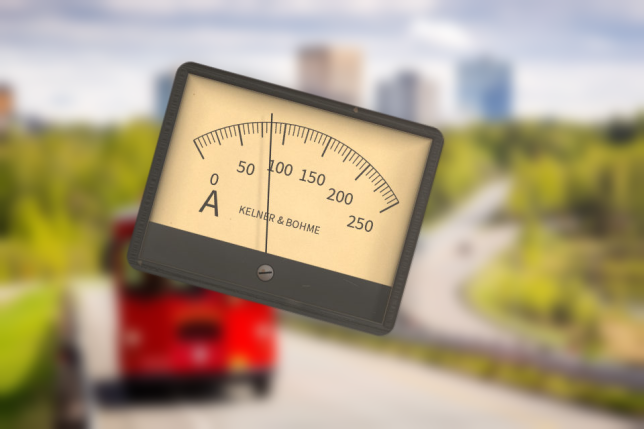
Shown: {"value": 85, "unit": "A"}
